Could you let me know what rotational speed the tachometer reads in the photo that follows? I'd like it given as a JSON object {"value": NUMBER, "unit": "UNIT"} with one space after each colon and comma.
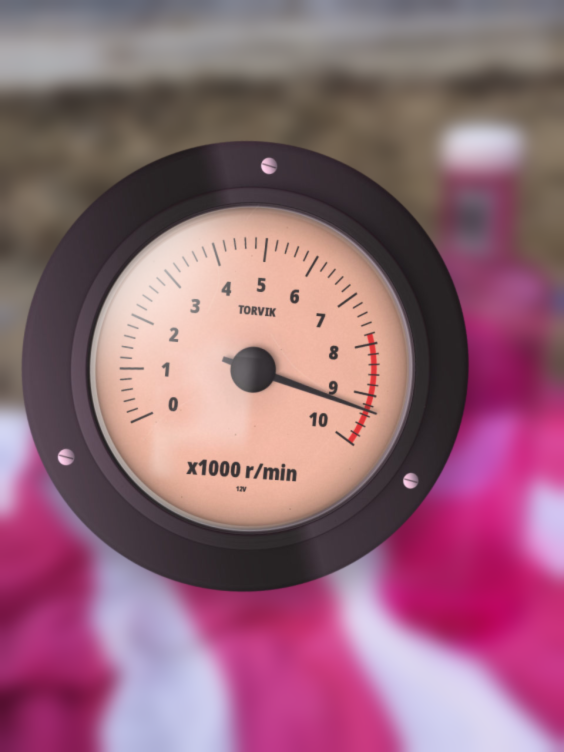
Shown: {"value": 9300, "unit": "rpm"}
